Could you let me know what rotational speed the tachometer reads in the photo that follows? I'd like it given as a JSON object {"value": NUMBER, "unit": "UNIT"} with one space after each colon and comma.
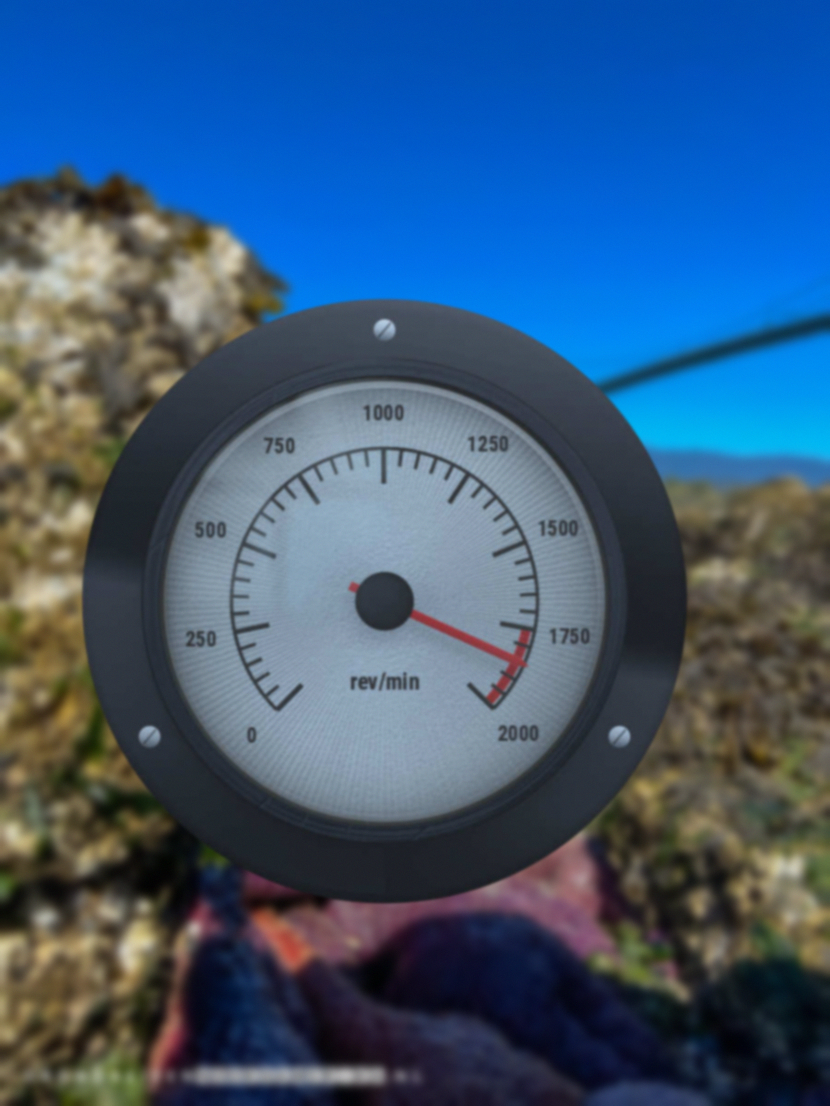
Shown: {"value": 1850, "unit": "rpm"}
